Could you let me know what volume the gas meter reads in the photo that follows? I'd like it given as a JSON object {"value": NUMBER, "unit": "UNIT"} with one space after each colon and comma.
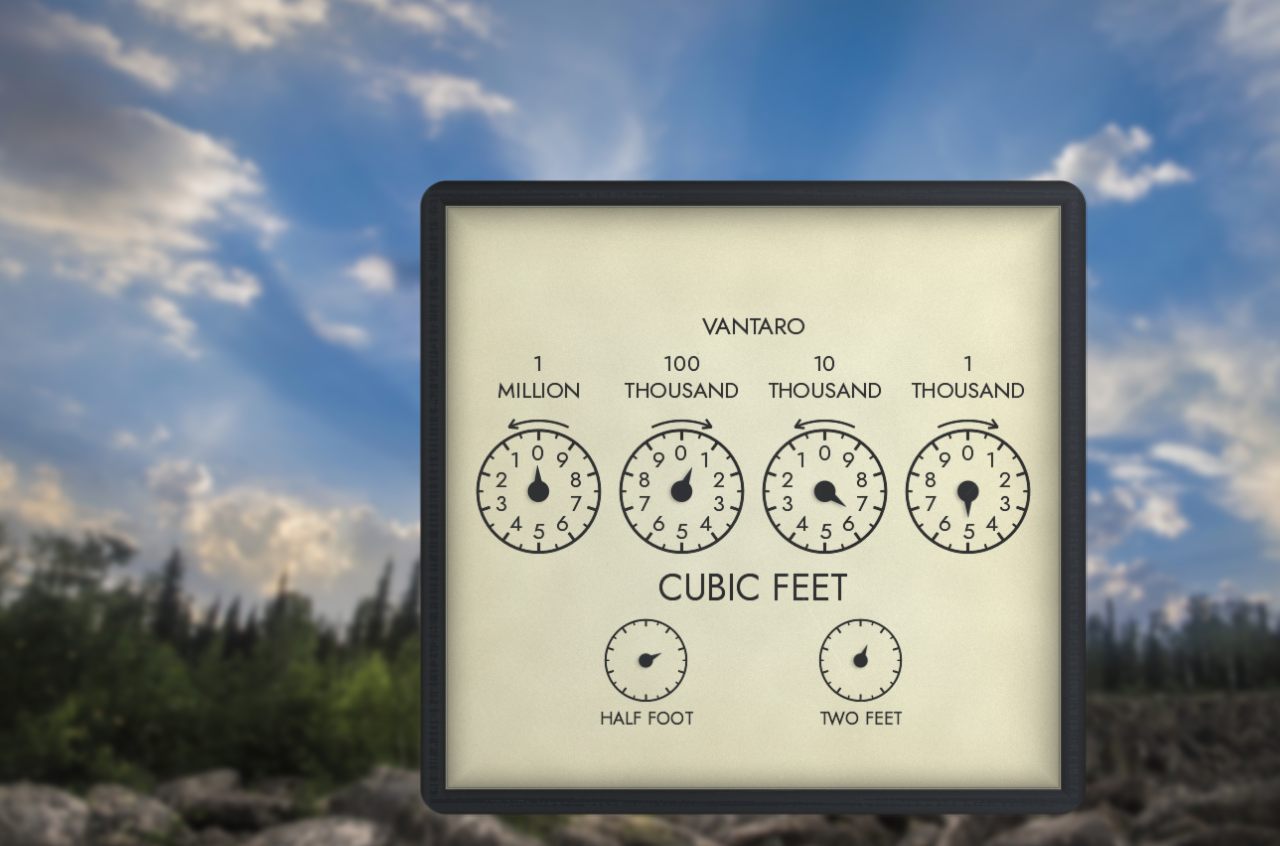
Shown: {"value": 6500, "unit": "ft³"}
